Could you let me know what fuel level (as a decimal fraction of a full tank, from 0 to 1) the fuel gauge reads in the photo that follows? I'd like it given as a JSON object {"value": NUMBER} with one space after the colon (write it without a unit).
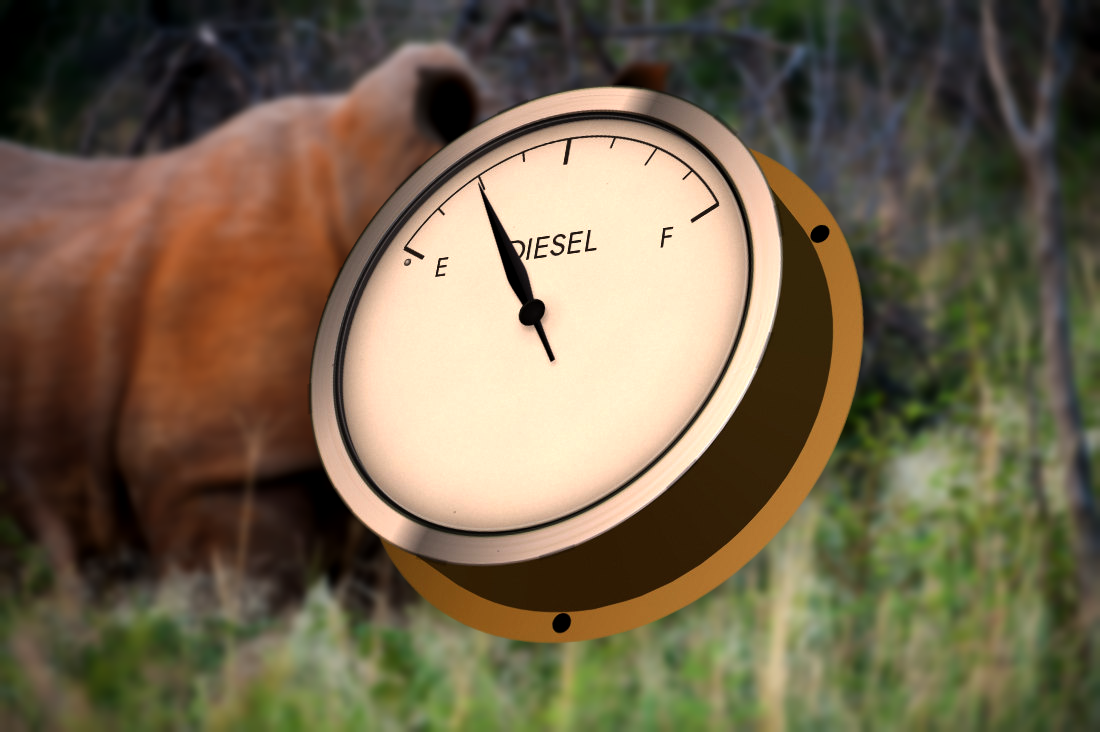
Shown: {"value": 0.25}
